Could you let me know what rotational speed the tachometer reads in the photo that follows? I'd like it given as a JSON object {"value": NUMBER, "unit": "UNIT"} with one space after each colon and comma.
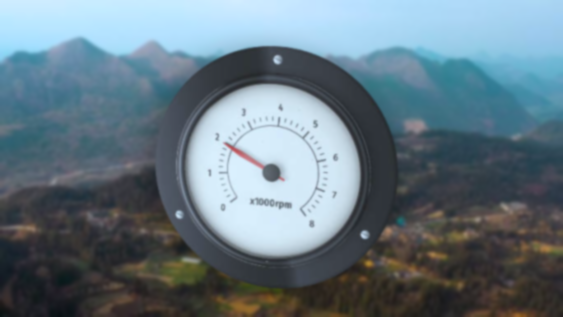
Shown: {"value": 2000, "unit": "rpm"}
